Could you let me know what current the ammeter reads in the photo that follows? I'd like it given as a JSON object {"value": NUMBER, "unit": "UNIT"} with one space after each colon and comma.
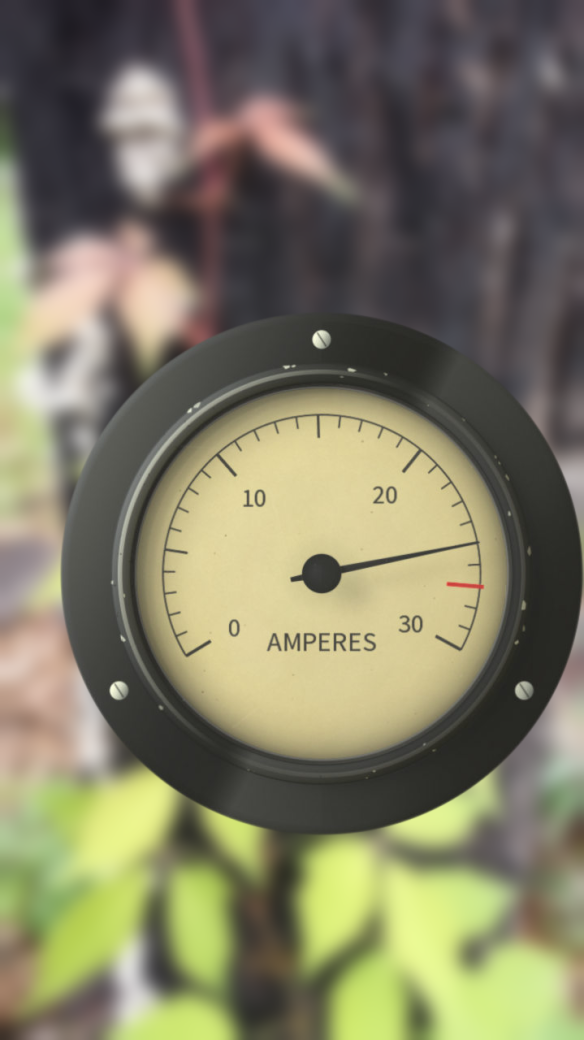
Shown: {"value": 25, "unit": "A"}
